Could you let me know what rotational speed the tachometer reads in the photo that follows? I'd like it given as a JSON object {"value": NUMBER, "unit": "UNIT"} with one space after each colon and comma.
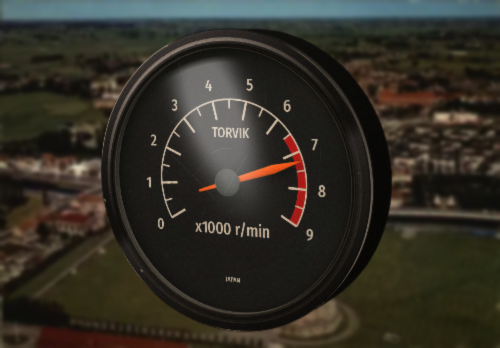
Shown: {"value": 7250, "unit": "rpm"}
